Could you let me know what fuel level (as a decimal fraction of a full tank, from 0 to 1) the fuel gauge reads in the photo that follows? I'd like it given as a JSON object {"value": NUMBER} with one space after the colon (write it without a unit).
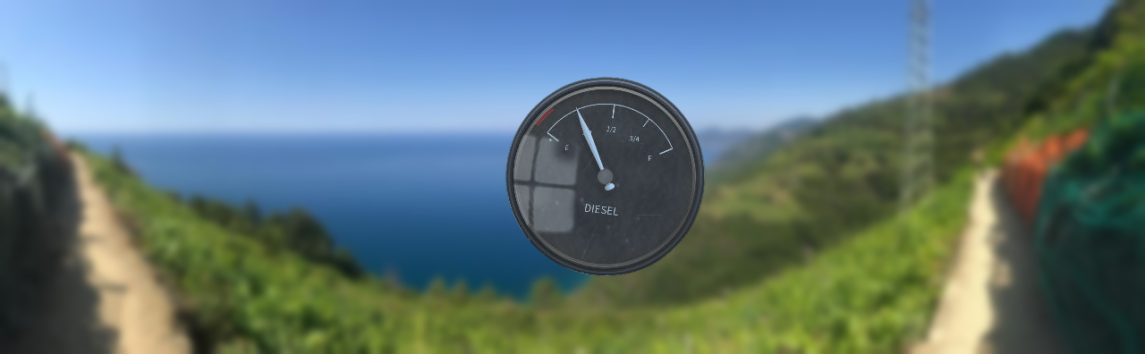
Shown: {"value": 0.25}
